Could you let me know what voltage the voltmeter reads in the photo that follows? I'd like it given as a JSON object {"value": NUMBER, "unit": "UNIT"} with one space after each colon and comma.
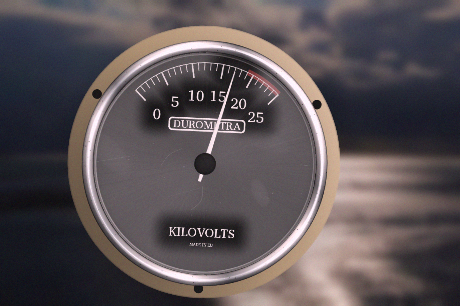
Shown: {"value": 17, "unit": "kV"}
